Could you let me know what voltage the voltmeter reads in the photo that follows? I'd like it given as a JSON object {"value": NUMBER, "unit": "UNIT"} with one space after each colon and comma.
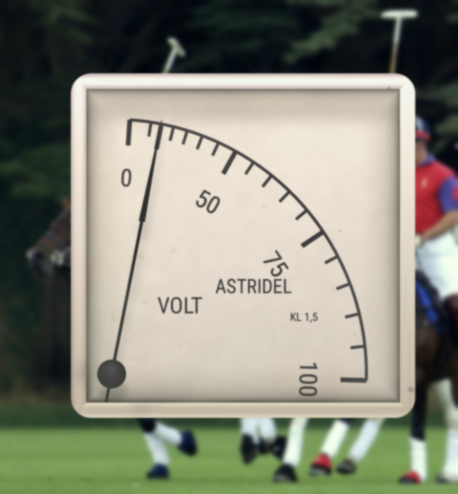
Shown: {"value": 25, "unit": "V"}
